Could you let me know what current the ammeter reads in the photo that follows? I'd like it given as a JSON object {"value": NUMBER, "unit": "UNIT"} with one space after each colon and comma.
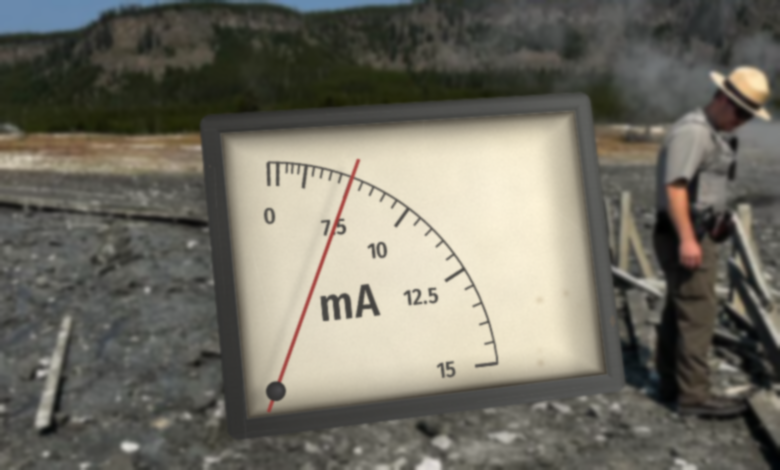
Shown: {"value": 7.5, "unit": "mA"}
